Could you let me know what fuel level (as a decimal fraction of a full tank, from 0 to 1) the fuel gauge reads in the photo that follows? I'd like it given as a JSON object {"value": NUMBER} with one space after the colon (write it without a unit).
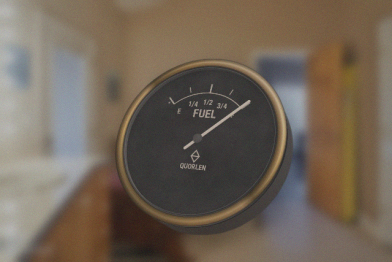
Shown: {"value": 1}
